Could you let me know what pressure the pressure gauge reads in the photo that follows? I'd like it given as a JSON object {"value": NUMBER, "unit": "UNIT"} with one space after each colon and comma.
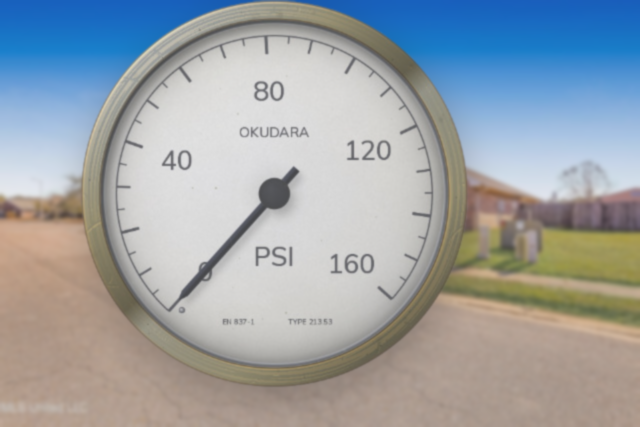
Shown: {"value": 0, "unit": "psi"}
